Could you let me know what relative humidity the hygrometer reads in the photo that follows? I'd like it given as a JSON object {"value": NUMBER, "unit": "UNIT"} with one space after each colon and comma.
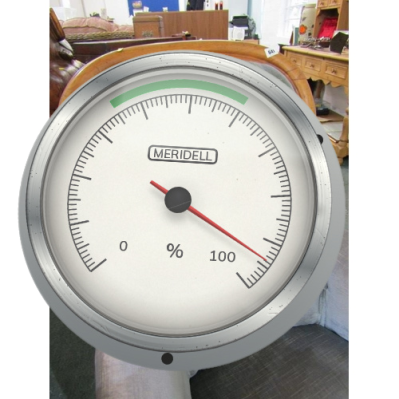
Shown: {"value": 94, "unit": "%"}
